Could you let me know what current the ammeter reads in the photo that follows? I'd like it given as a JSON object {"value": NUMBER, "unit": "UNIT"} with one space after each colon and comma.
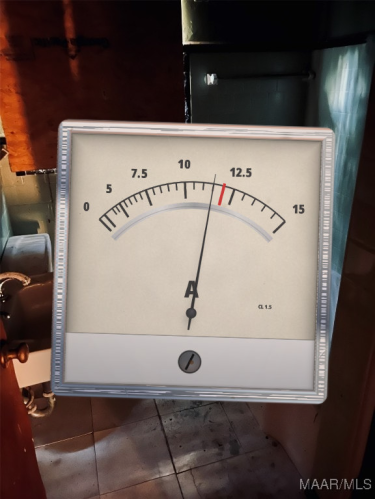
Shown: {"value": 11.5, "unit": "A"}
